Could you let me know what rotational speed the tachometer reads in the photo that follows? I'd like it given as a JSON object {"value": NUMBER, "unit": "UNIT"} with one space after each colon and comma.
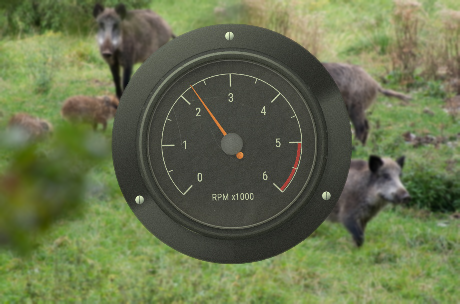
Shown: {"value": 2250, "unit": "rpm"}
